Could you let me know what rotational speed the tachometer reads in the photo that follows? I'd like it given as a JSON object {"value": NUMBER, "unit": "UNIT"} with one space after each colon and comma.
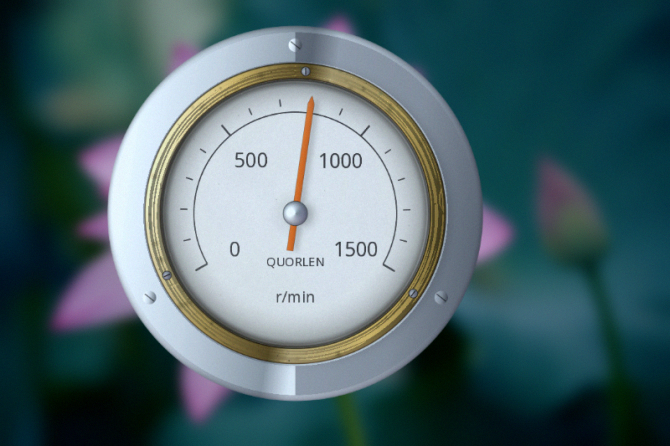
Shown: {"value": 800, "unit": "rpm"}
